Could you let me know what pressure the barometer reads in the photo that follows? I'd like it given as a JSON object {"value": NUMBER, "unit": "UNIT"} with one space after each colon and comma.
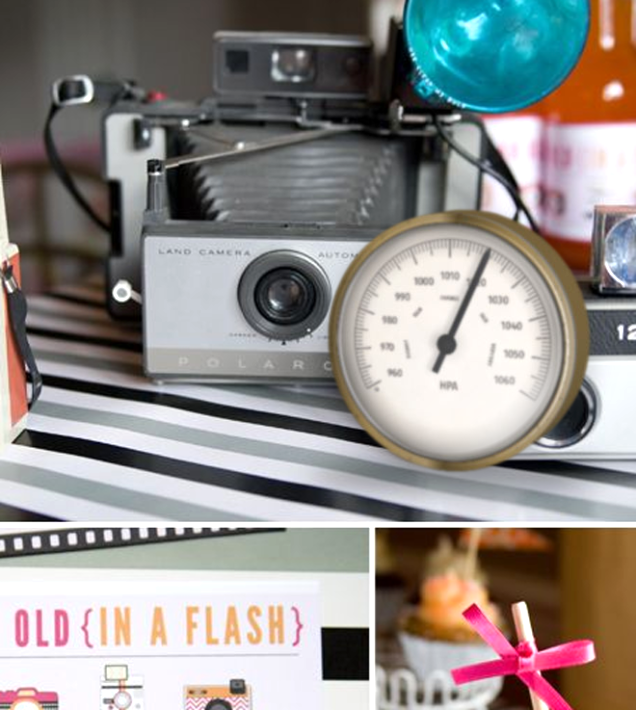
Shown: {"value": 1020, "unit": "hPa"}
